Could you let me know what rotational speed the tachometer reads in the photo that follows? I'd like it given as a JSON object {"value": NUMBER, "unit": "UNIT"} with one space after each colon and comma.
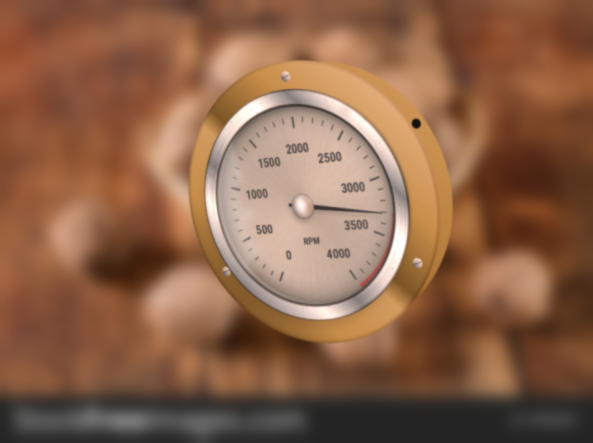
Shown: {"value": 3300, "unit": "rpm"}
